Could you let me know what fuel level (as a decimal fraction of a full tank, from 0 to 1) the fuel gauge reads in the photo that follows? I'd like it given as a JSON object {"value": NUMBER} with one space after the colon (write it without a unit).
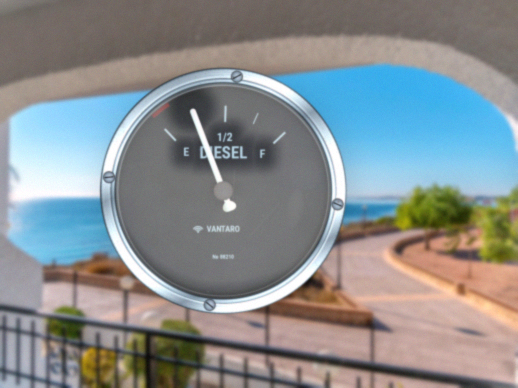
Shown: {"value": 0.25}
